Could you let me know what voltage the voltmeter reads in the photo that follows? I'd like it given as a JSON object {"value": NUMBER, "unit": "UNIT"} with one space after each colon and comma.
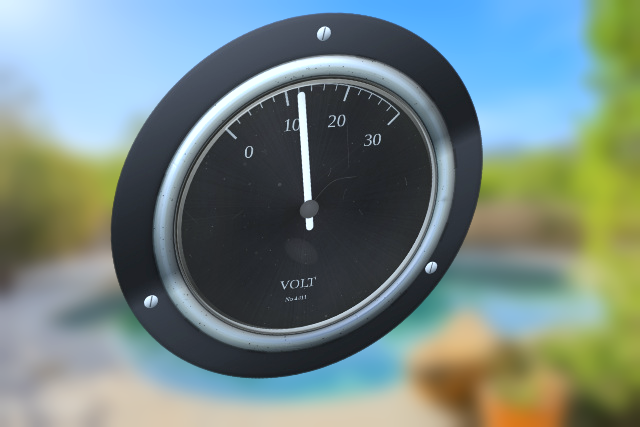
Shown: {"value": 12, "unit": "V"}
